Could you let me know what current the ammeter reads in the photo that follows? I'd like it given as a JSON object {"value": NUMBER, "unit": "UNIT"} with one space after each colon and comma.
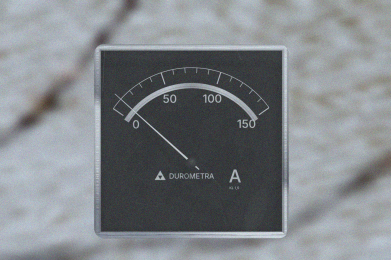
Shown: {"value": 10, "unit": "A"}
